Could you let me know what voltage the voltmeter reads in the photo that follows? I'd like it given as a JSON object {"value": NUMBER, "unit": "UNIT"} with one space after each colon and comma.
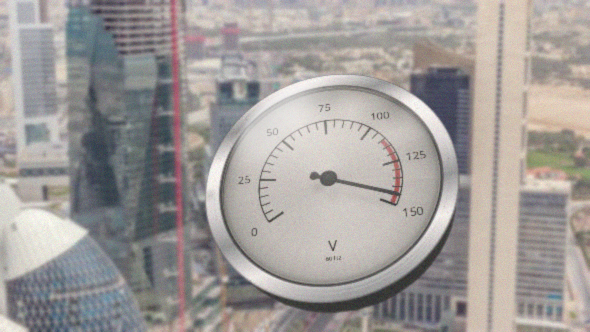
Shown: {"value": 145, "unit": "V"}
